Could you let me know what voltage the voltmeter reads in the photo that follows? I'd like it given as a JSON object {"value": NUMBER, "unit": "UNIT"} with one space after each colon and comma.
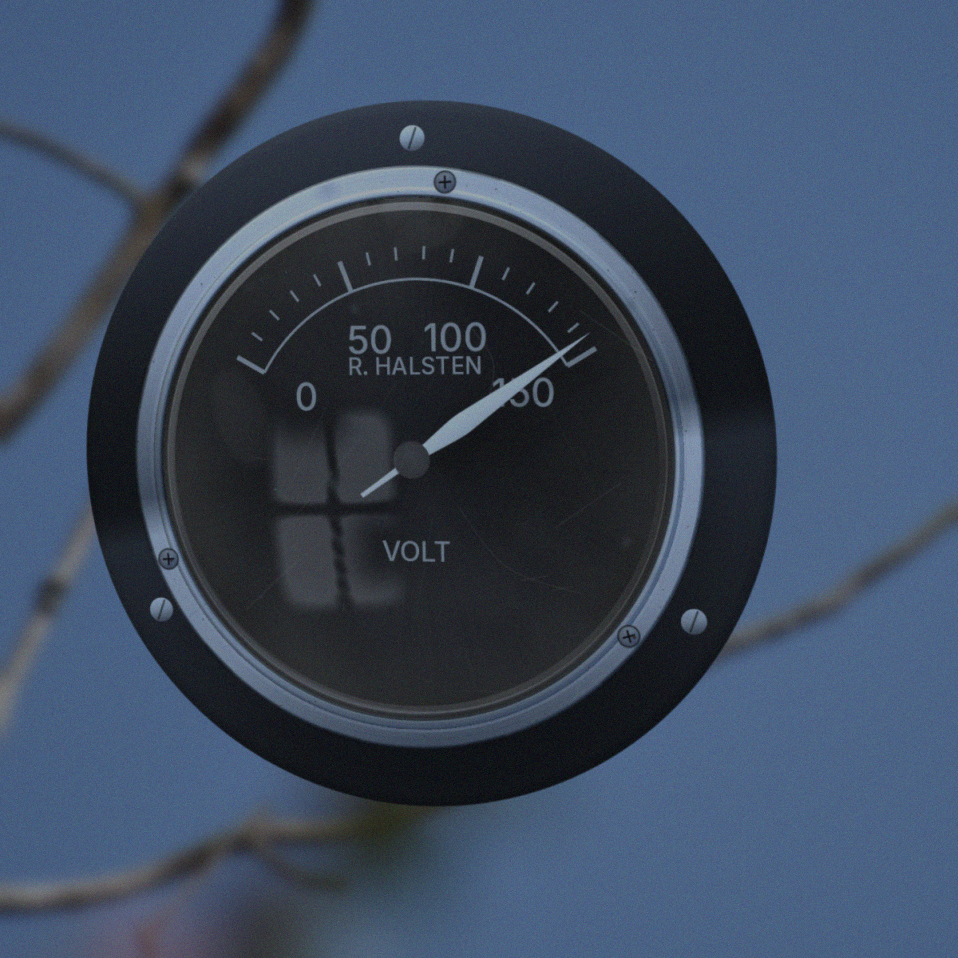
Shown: {"value": 145, "unit": "V"}
